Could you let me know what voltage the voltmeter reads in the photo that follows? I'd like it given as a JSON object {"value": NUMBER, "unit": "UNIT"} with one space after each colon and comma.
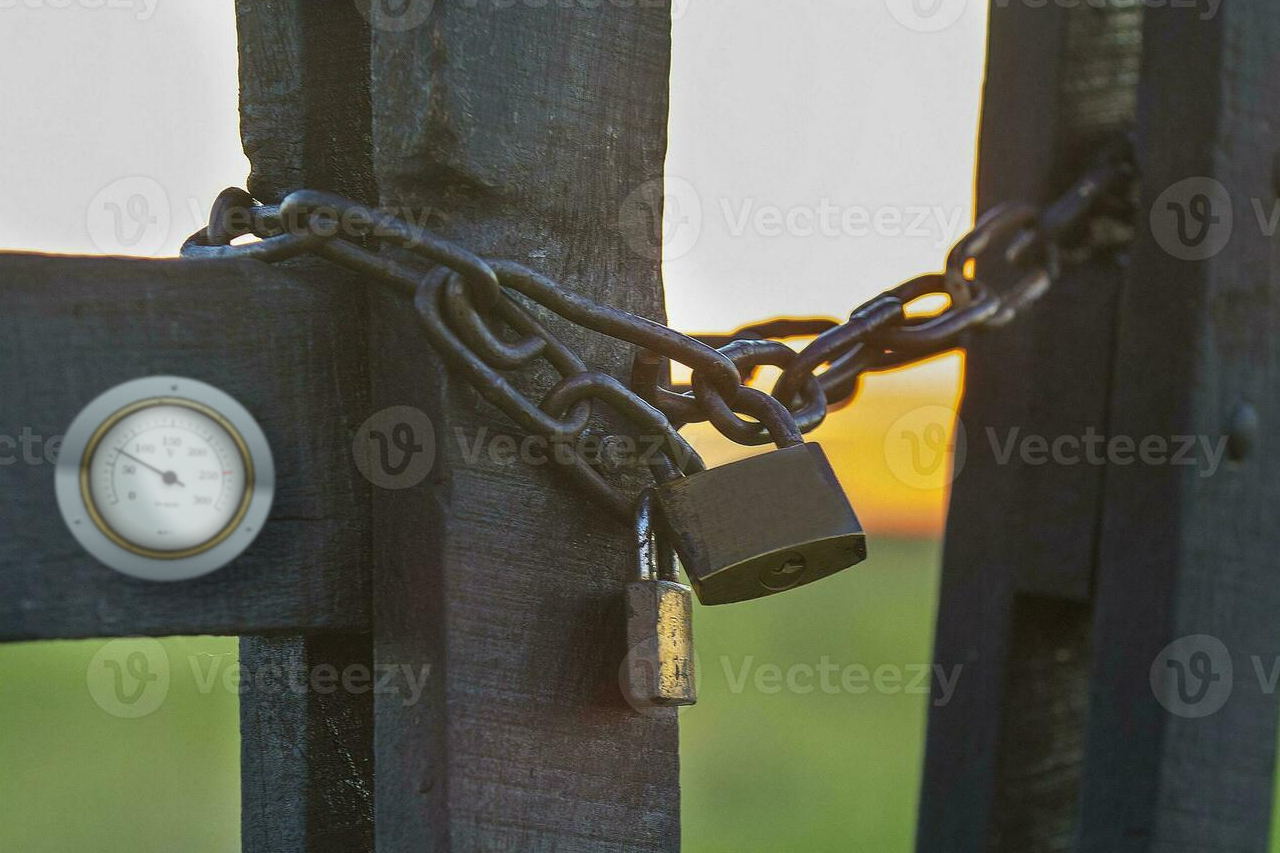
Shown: {"value": 70, "unit": "V"}
